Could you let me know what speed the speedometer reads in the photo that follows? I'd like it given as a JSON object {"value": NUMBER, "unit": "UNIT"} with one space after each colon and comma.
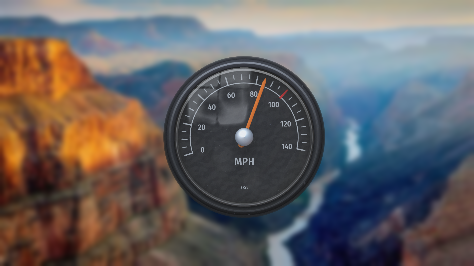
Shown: {"value": 85, "unit": "mph"}
